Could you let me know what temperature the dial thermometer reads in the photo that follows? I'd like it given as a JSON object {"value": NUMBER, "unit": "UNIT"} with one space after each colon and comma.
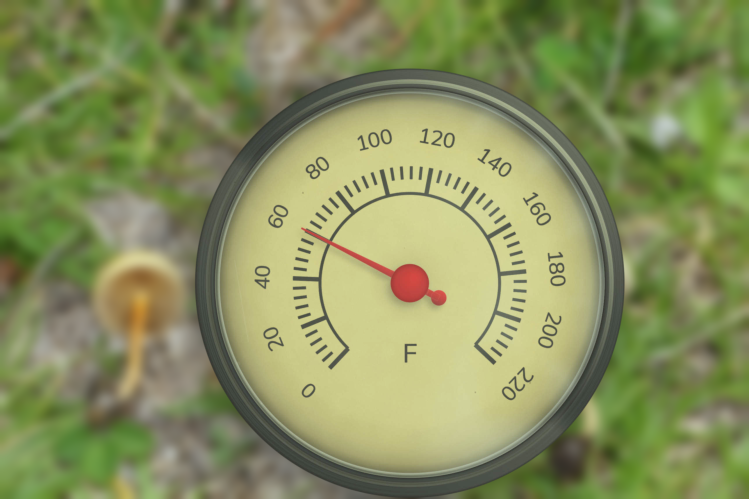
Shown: {"value": 60, "unit": "°F"}
